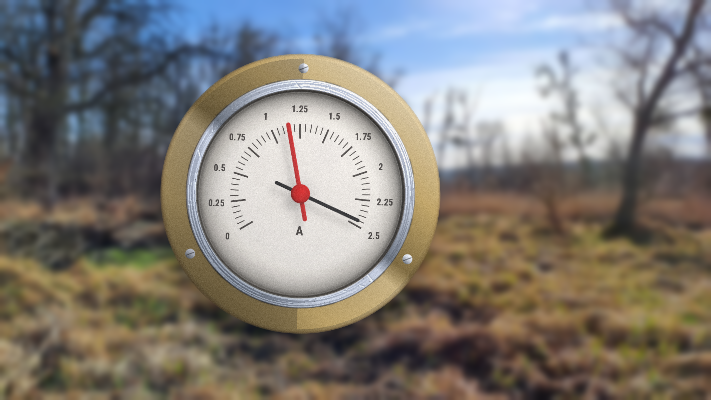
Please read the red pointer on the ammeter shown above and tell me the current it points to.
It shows 1.15 A
